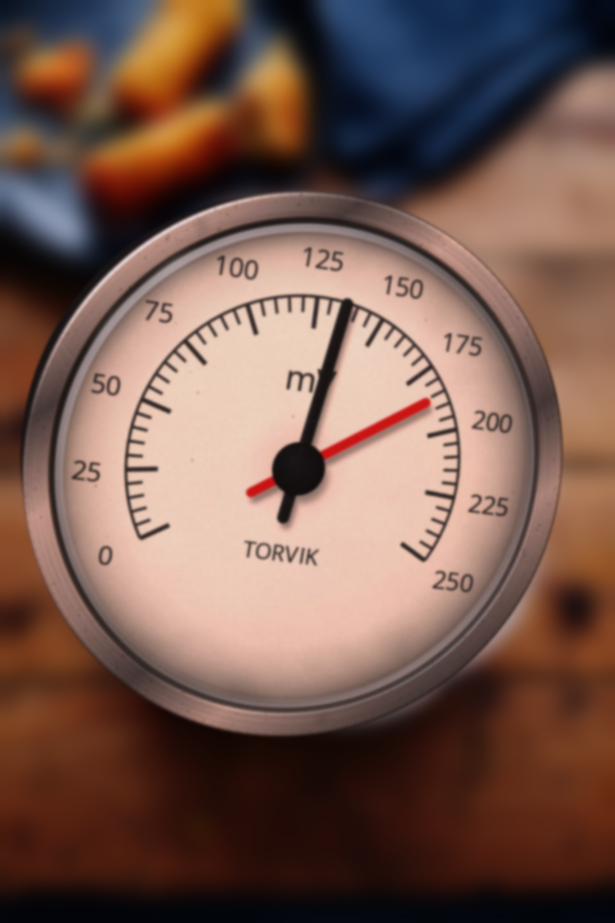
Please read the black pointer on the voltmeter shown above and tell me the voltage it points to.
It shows 135 mV
